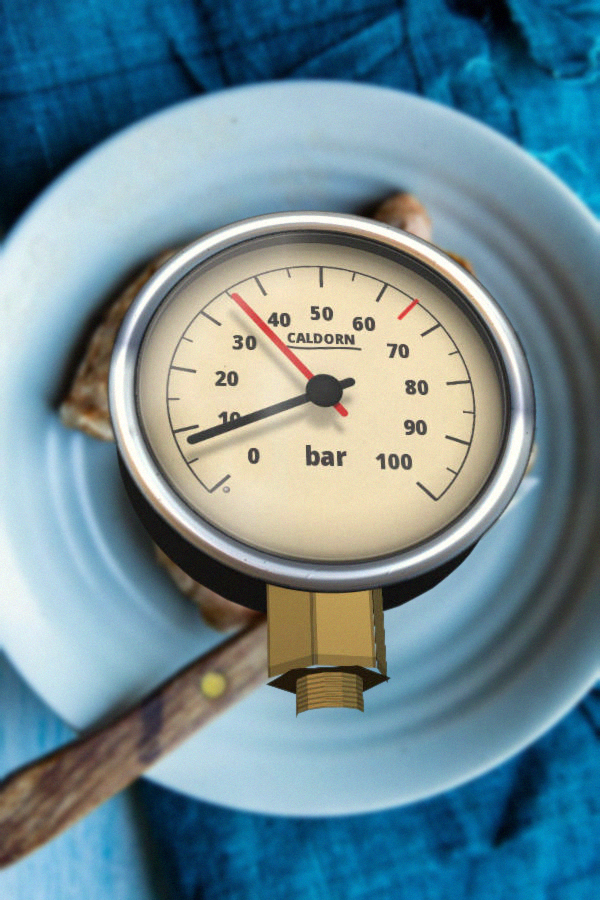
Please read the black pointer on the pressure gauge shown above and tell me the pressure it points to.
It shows 7.5 bar
